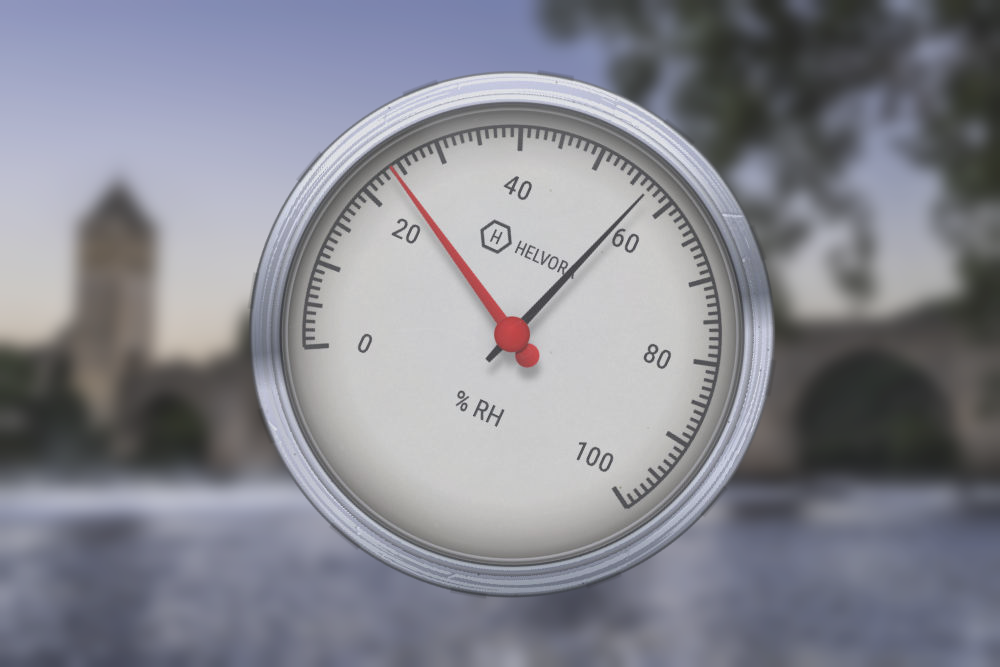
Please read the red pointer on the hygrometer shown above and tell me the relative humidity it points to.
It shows 24 %
